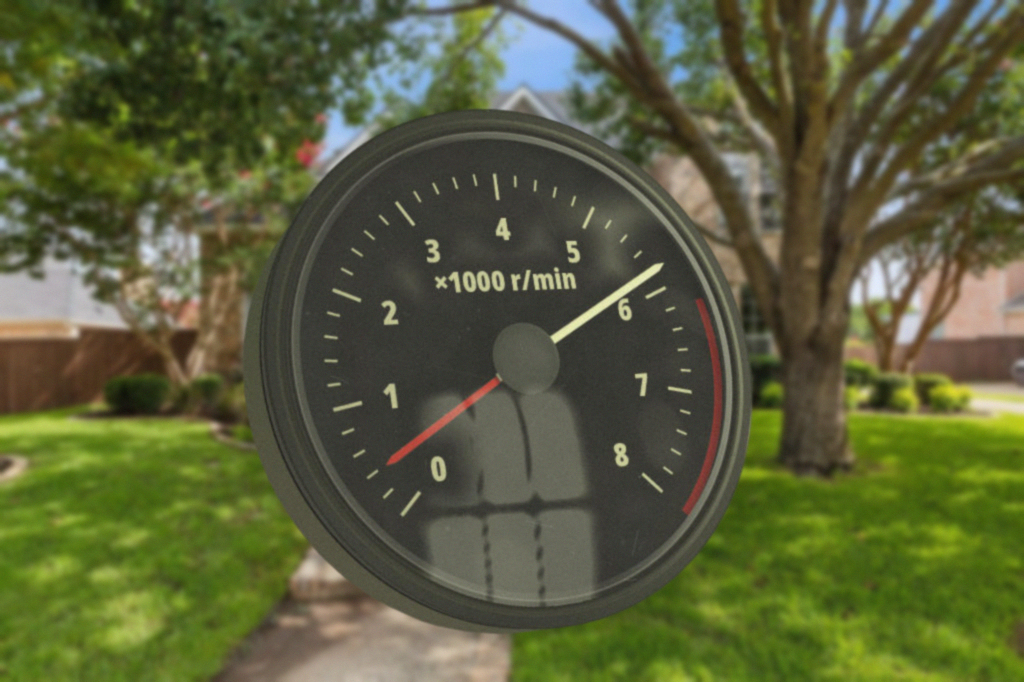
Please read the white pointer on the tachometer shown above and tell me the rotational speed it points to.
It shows 5800 rpm
